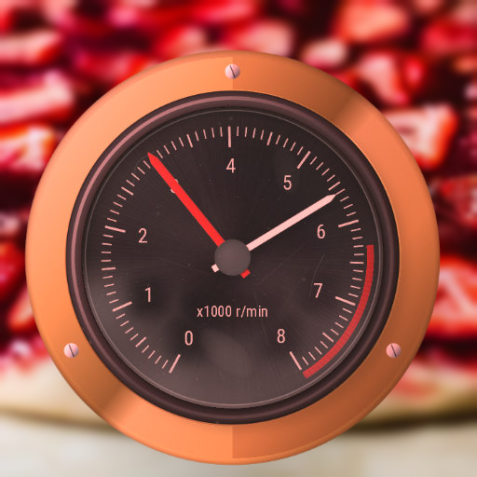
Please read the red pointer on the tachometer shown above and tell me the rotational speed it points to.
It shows 3000 rpm
